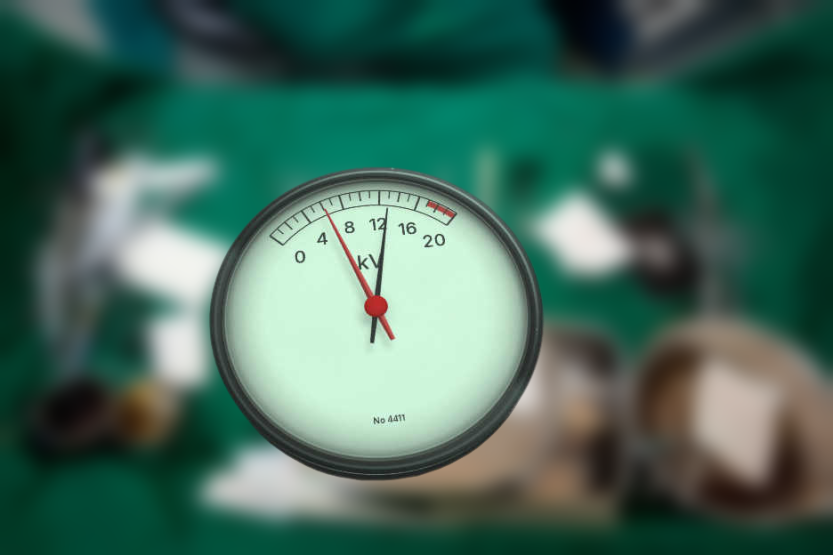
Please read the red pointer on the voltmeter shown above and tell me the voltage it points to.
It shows 6 kV
